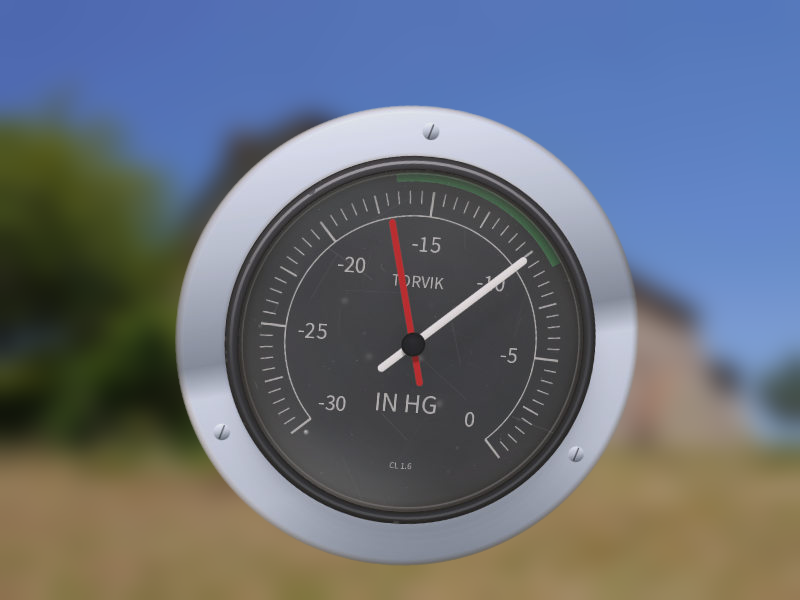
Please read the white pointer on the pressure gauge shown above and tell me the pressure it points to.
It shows -10 inHg
